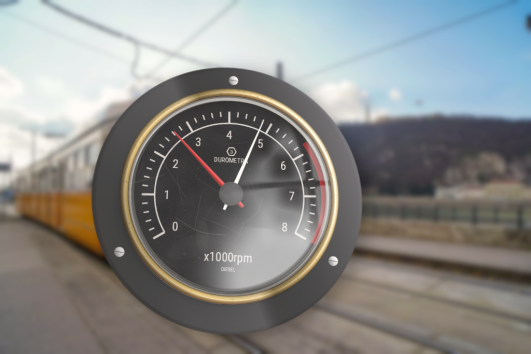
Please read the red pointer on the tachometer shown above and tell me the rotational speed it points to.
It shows 2600 rpm
